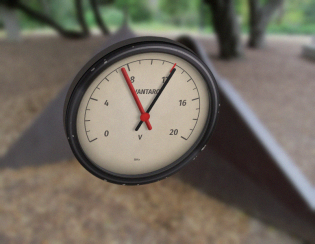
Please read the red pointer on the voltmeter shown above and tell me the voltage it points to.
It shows 7.5 V
